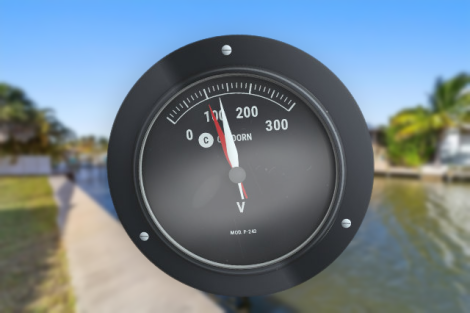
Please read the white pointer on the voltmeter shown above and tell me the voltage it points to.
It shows 130 V
